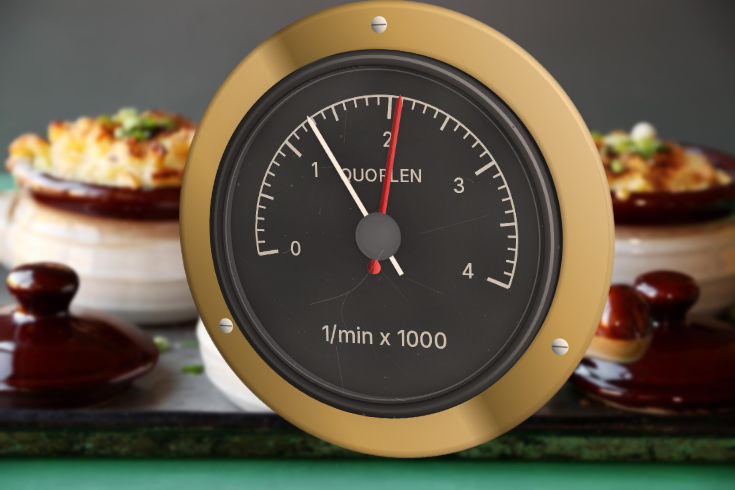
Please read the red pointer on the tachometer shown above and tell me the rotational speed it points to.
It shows 2100 rpm
